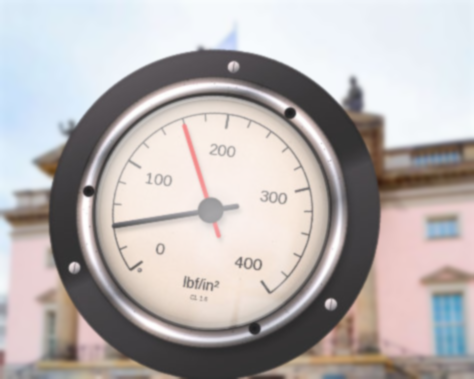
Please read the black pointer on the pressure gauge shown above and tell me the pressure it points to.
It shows 40 psi
